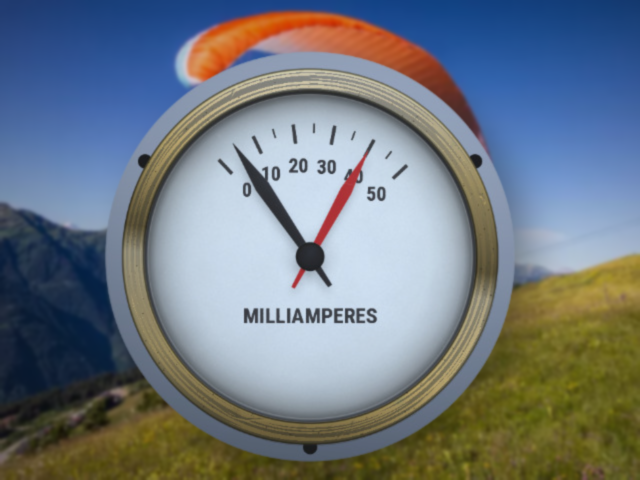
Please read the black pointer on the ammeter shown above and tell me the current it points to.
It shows 5 mA
